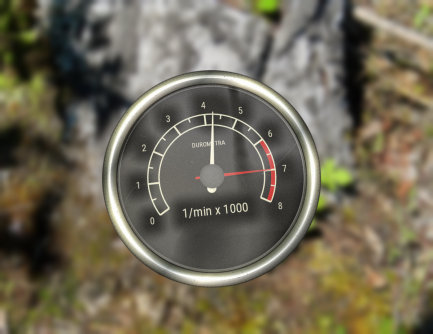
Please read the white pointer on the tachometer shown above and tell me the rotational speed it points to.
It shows 4250 rpm
